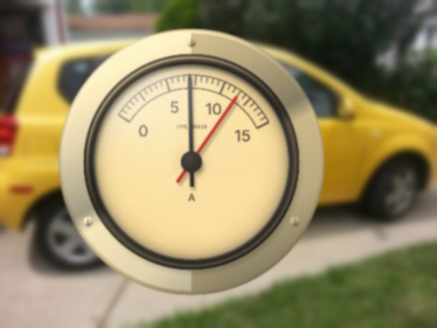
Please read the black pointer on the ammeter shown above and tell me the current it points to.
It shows 7 A
